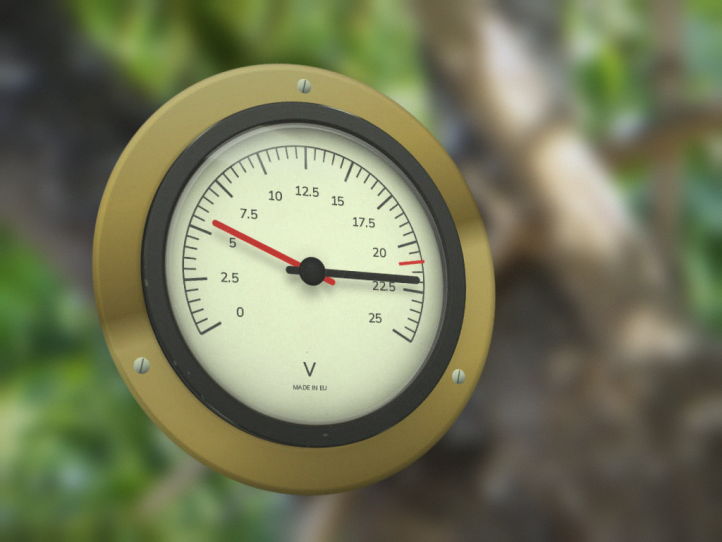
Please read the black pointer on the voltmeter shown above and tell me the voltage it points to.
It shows 22 V
